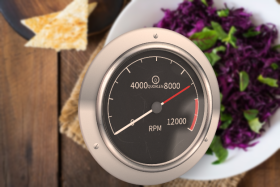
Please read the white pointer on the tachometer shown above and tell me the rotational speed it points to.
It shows 0 rpm
